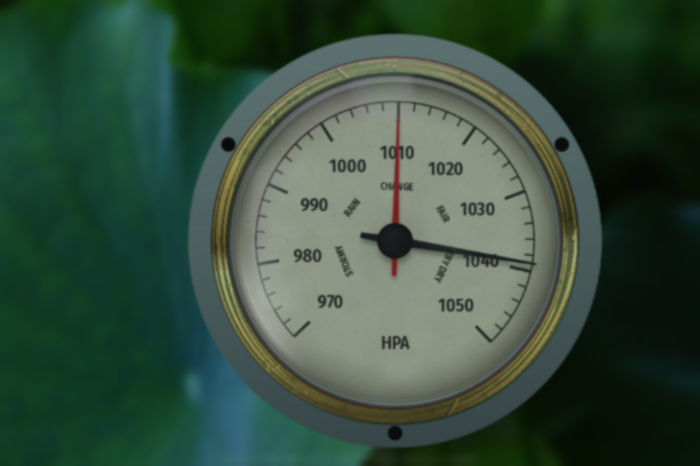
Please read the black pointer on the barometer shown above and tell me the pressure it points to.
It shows 1039 hPa
